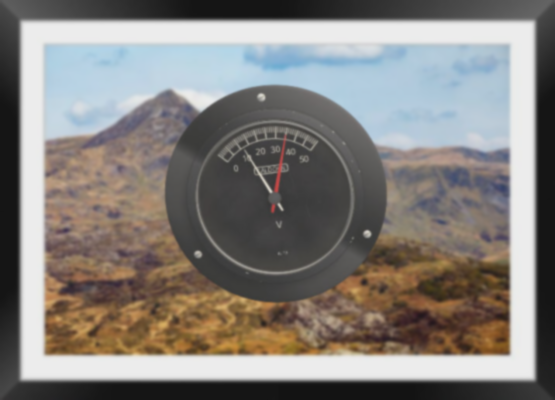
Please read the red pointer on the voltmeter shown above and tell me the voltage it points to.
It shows 35 V
